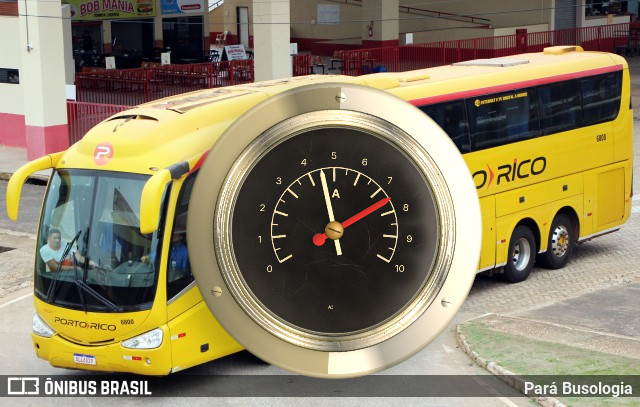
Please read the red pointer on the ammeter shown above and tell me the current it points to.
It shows 7.5 A
